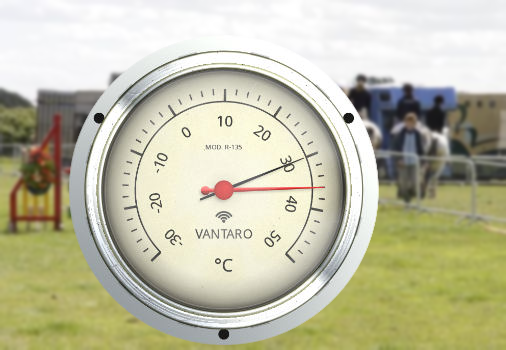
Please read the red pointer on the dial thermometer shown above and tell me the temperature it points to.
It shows 36 °C
